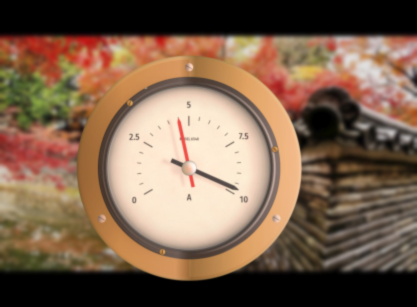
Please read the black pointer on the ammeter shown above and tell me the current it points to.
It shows 9.75 A
